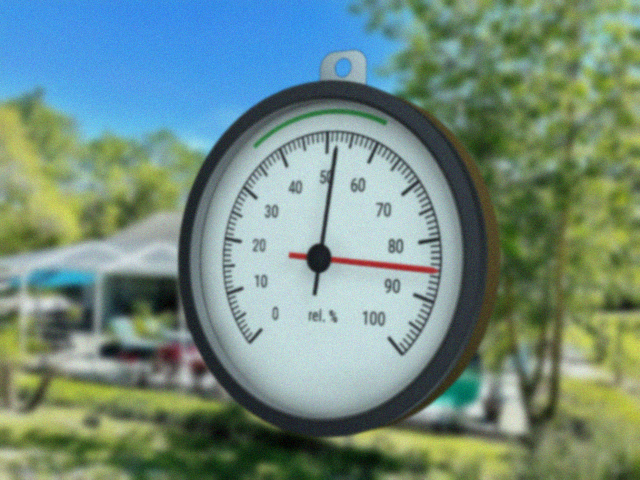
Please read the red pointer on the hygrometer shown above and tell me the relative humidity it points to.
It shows 85 %
